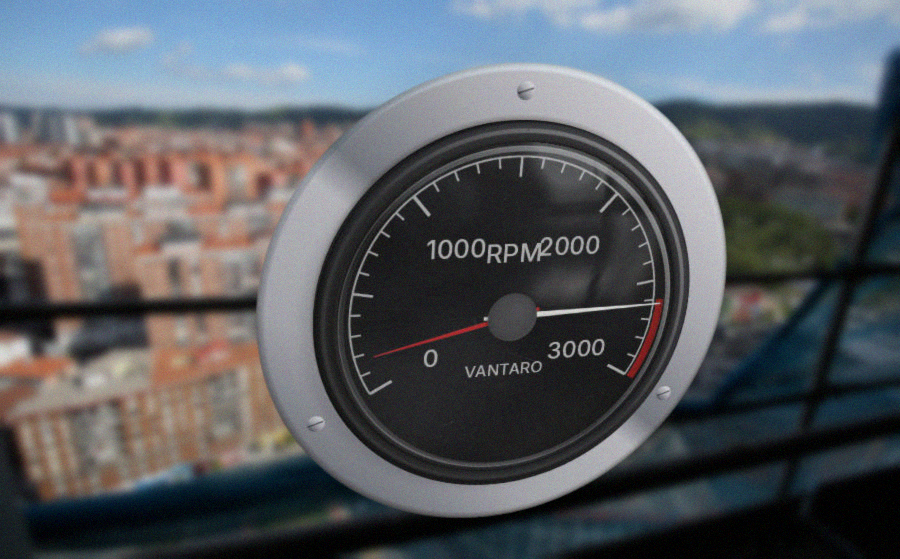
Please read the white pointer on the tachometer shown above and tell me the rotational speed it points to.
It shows 2600 rpm
